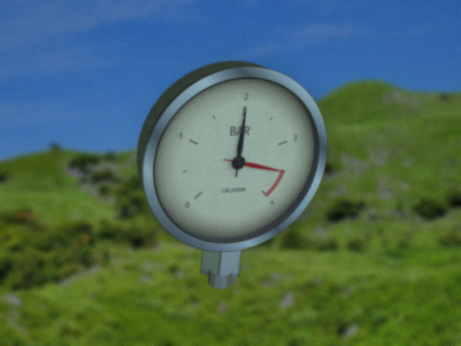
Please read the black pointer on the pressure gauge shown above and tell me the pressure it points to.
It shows 2 bar
